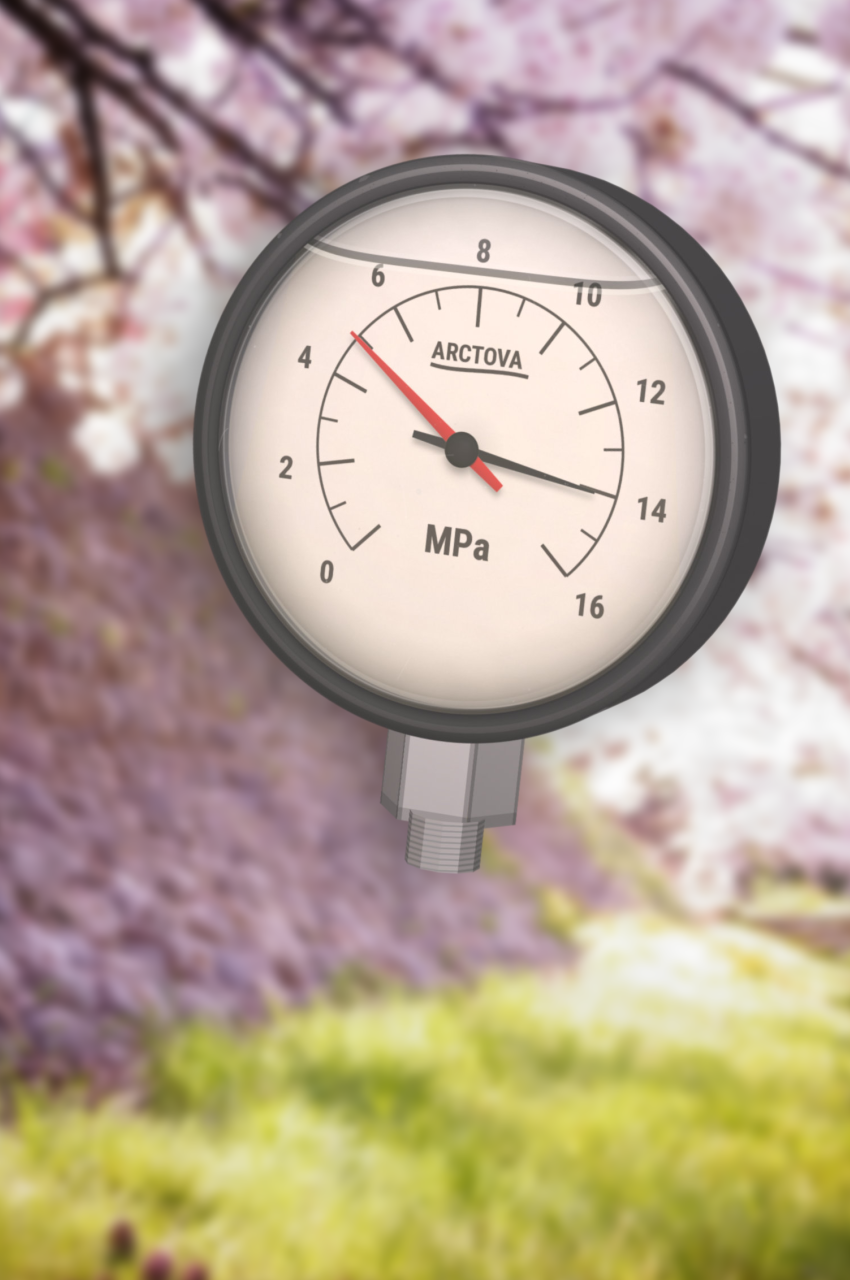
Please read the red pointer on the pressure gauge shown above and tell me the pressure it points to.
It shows 5 MPa
